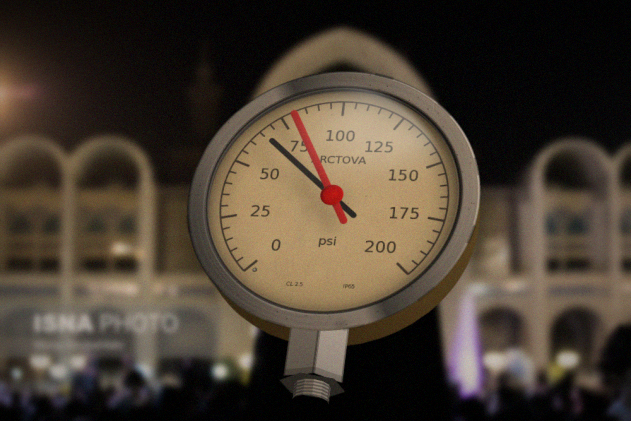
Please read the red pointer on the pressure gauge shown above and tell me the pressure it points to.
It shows 80 psi
